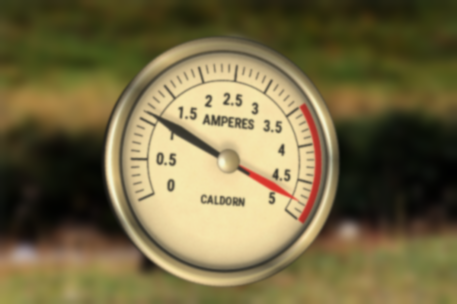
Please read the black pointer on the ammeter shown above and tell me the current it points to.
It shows 1.1 A
